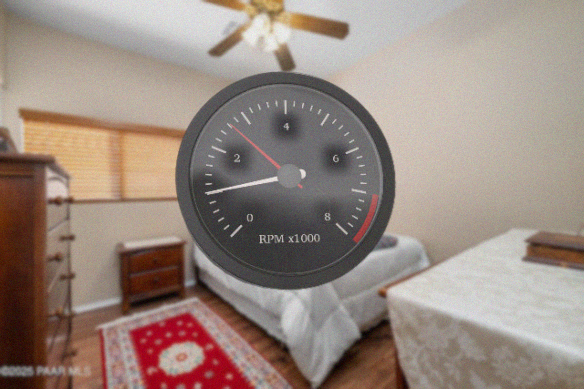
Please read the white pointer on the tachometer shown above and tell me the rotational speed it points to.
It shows 1000 rpm
